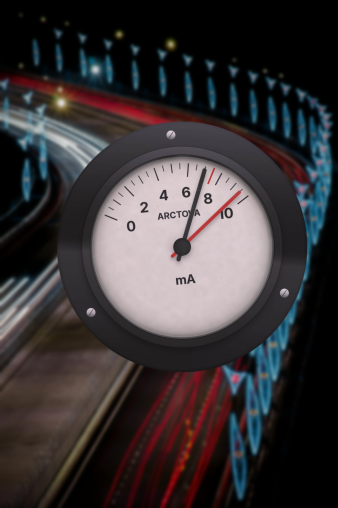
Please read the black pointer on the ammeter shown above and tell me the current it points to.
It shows 7 mA
